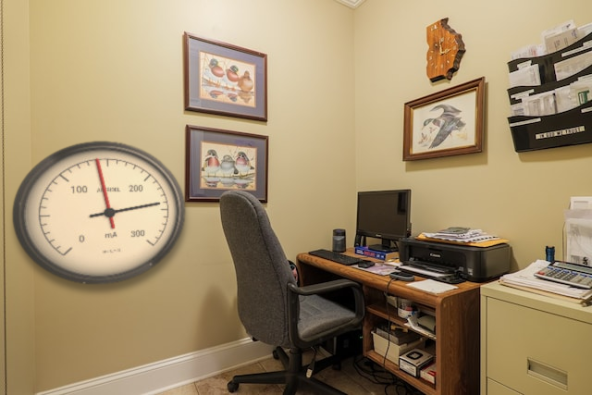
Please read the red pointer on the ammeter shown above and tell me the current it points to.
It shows 140 mA
